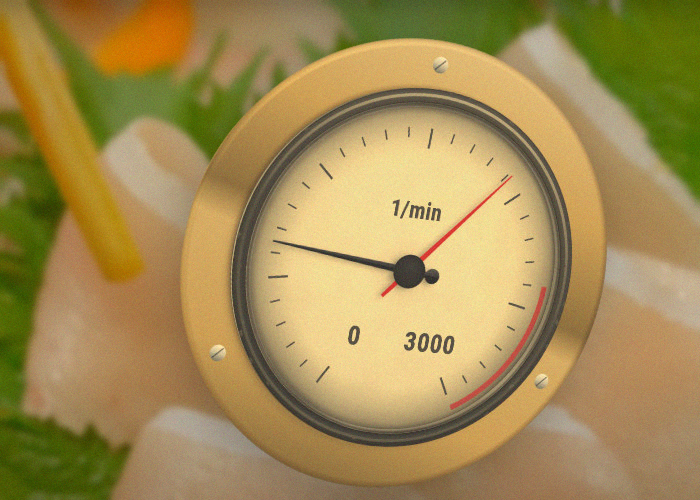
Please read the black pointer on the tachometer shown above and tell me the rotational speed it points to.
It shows 650 rpm
